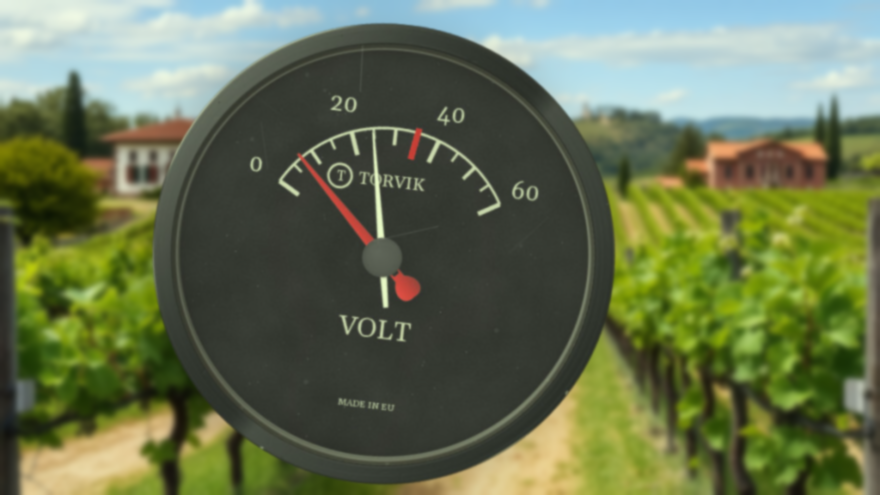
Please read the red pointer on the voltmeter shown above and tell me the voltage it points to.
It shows 7.5 V
